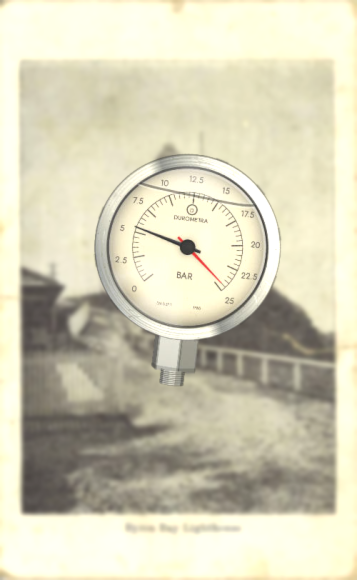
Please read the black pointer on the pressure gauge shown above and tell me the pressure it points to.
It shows 5.5 bar
